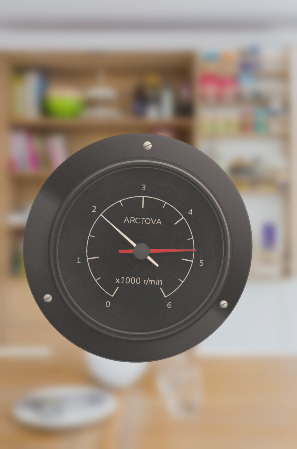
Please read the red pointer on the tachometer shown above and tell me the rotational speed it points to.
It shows 4750 rpm
